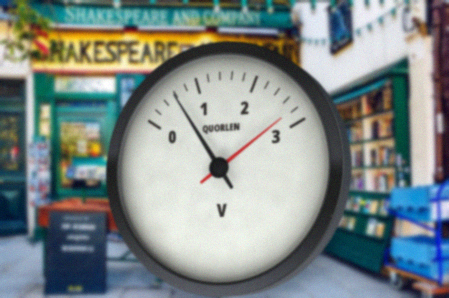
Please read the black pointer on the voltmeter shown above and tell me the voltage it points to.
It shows 0.6 V
